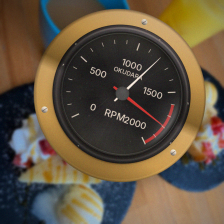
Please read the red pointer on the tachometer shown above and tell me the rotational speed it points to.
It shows 1800 rpm
